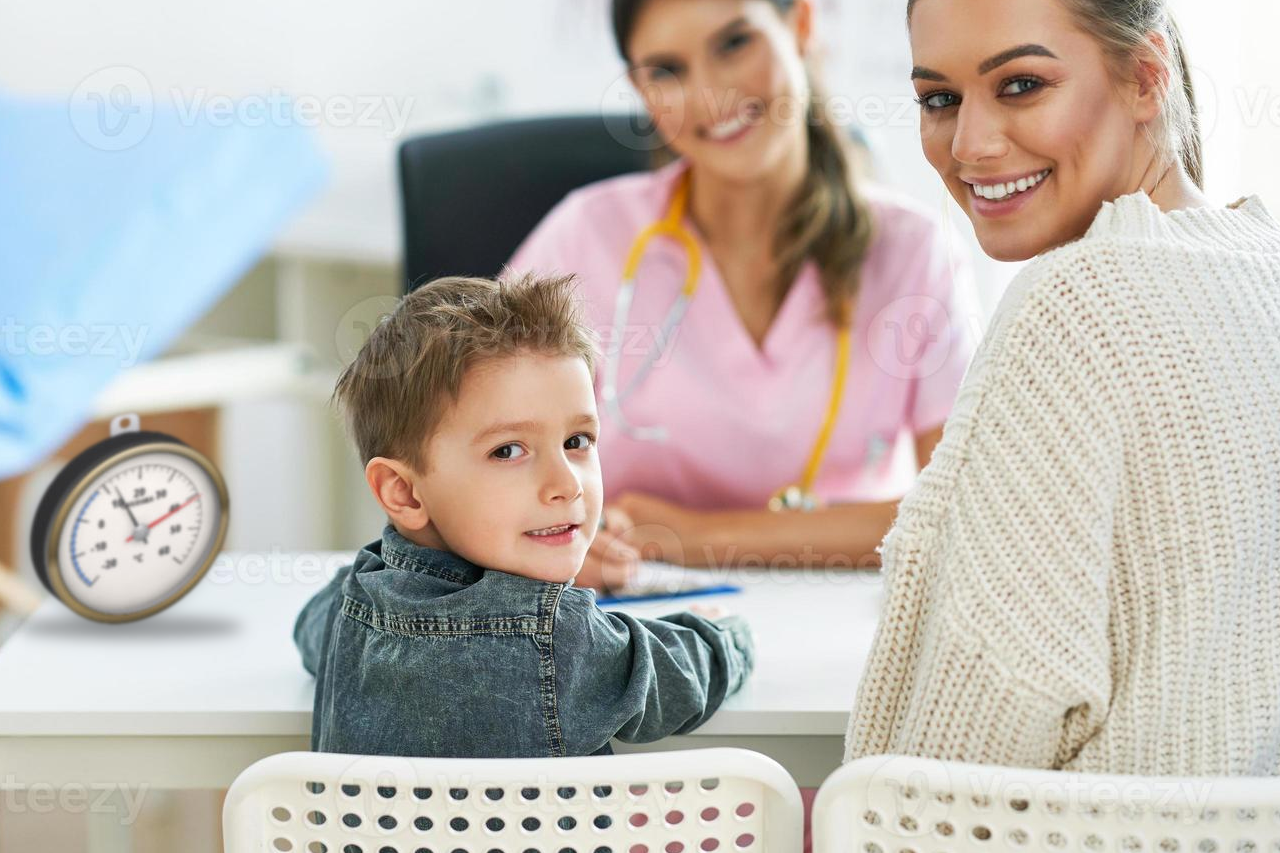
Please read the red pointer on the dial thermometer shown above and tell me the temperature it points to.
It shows 40 °C
